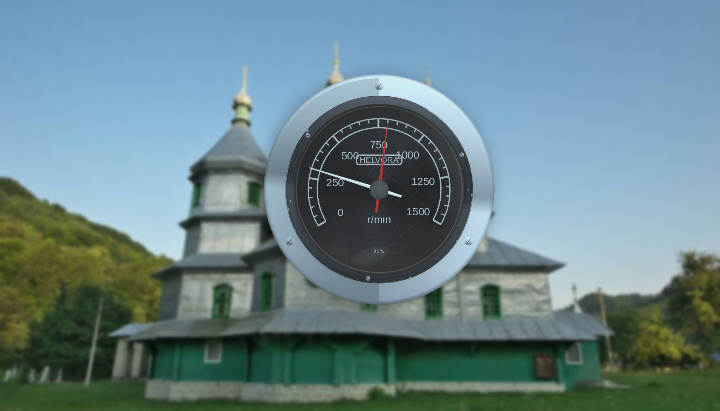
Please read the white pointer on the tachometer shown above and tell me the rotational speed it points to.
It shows 300 rpm
